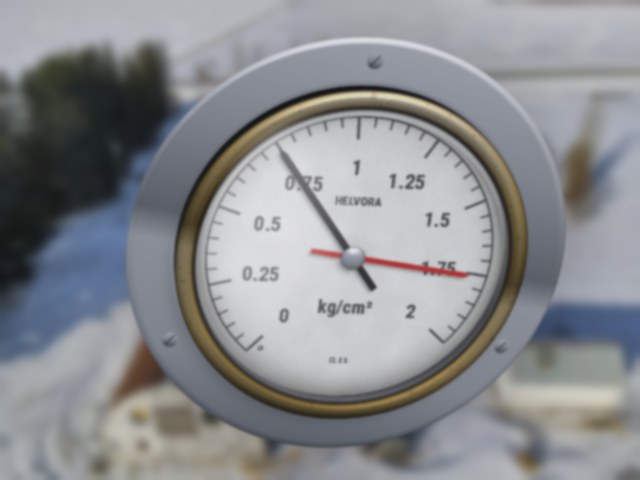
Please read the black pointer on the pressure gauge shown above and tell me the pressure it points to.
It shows 0.75 kg/cm²
